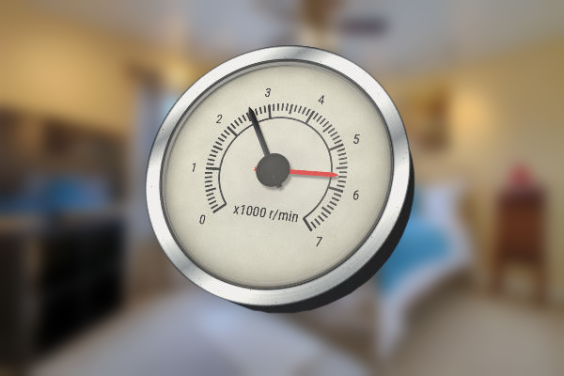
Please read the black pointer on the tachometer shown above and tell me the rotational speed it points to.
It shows 2600 rpm
